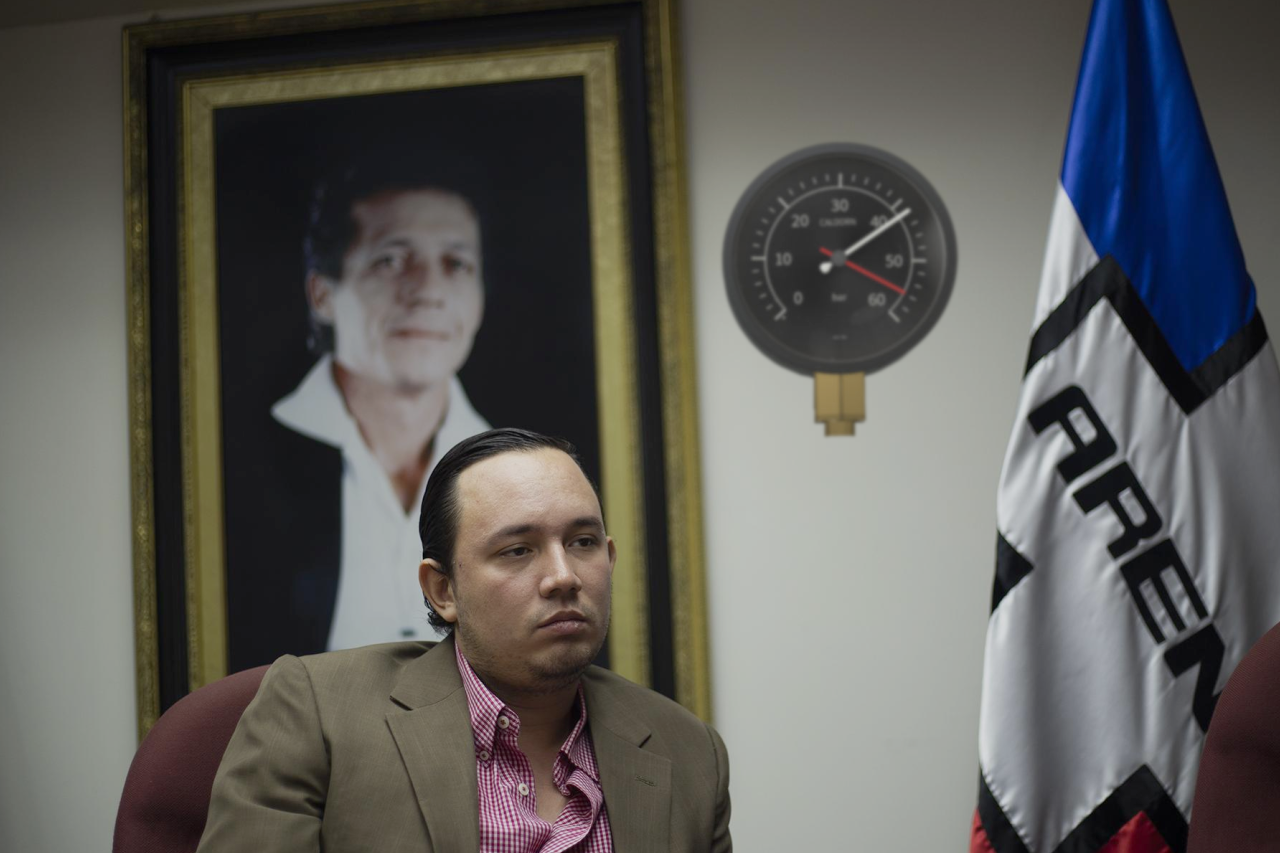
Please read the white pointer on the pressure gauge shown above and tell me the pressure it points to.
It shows 42 bar
